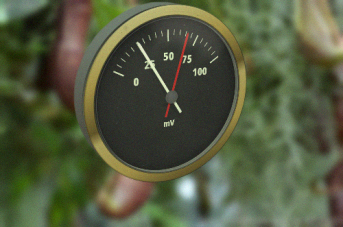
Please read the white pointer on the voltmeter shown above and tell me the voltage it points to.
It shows 25 mV
